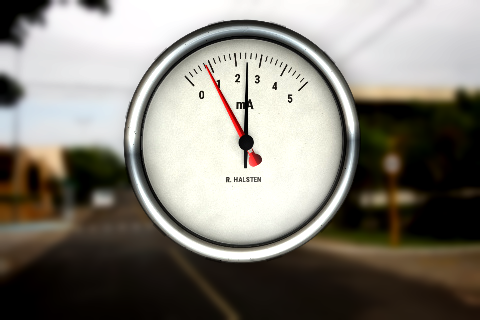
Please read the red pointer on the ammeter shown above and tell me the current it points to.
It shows 0.8 mA
